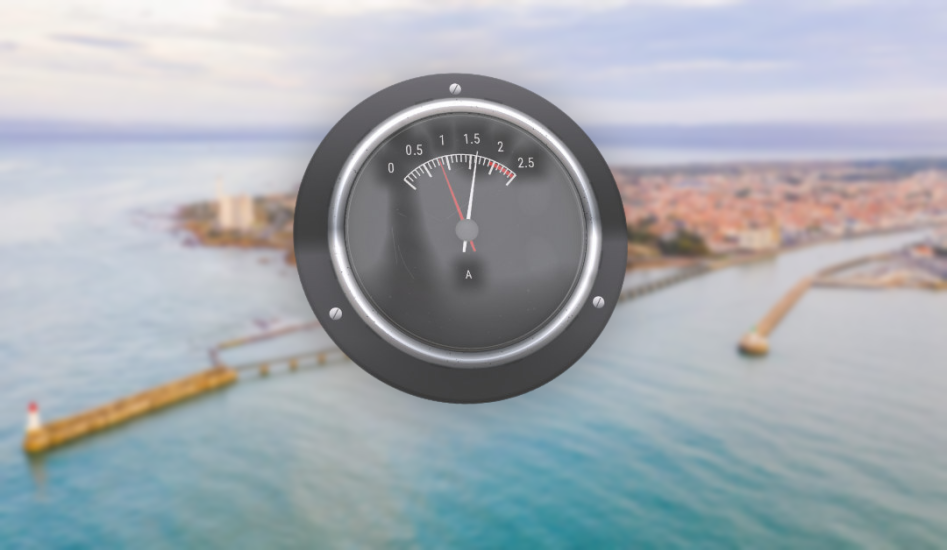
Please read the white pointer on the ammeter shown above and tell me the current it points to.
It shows 1.6 A
